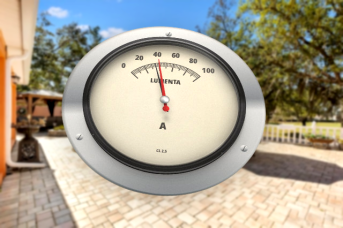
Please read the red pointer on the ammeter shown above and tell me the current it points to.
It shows 40 A
